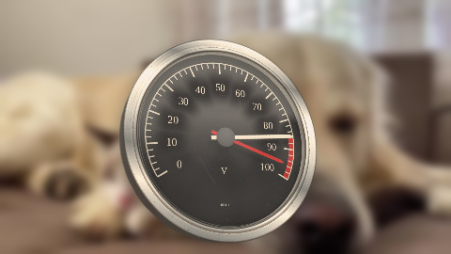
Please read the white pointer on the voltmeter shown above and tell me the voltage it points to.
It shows 86 V
